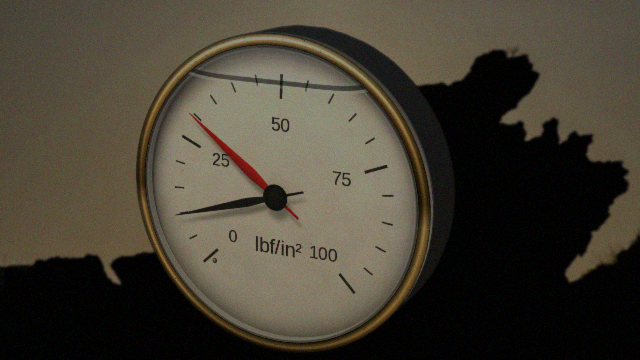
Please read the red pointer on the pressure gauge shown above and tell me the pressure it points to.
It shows 30 psi
